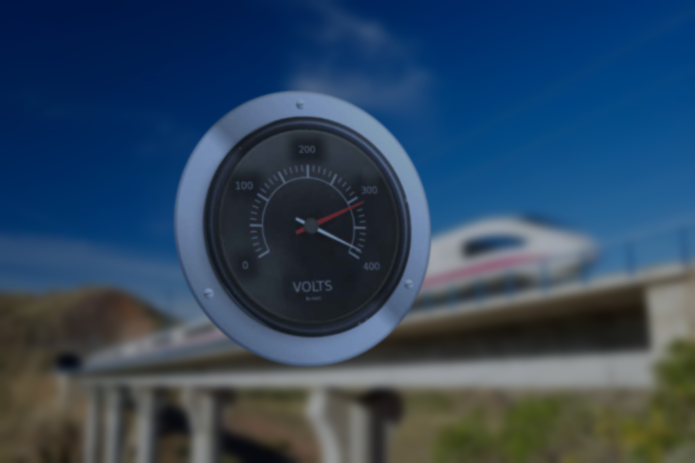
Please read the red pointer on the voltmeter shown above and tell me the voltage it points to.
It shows 310 V
